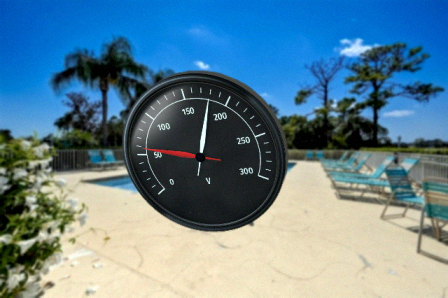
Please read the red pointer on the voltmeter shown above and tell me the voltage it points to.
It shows 60 V
